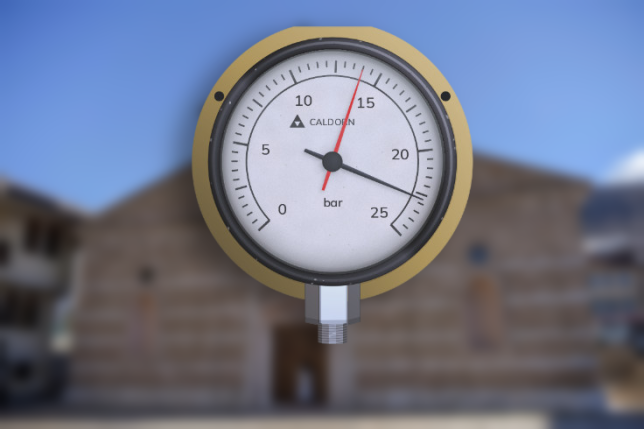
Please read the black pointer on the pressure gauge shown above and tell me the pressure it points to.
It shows 22.75 bar
